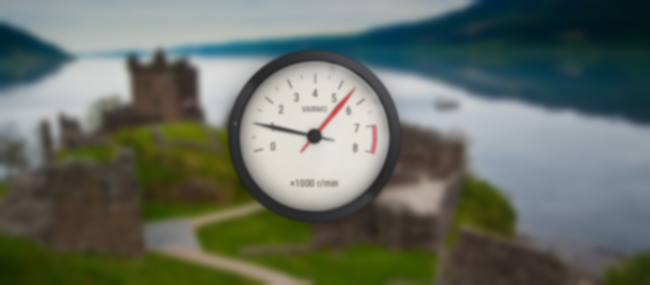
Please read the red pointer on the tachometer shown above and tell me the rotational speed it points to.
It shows 5500 rpm
